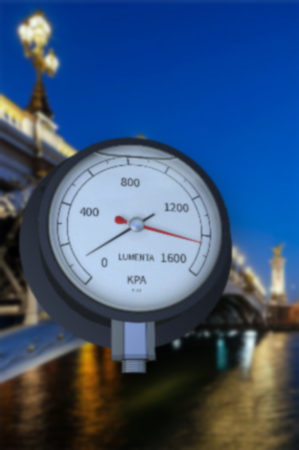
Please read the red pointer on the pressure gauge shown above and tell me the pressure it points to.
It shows 1450 kPa
